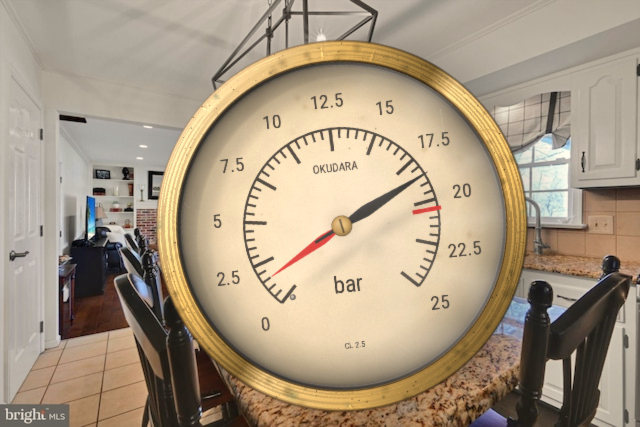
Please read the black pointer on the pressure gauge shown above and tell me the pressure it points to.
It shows 18.5 bar
